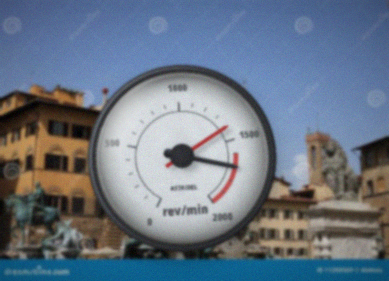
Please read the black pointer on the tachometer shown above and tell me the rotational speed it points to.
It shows 1700 rpm
